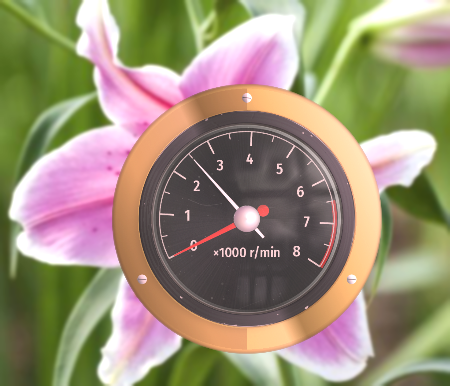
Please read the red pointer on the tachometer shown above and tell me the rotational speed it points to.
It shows 0 rpm
